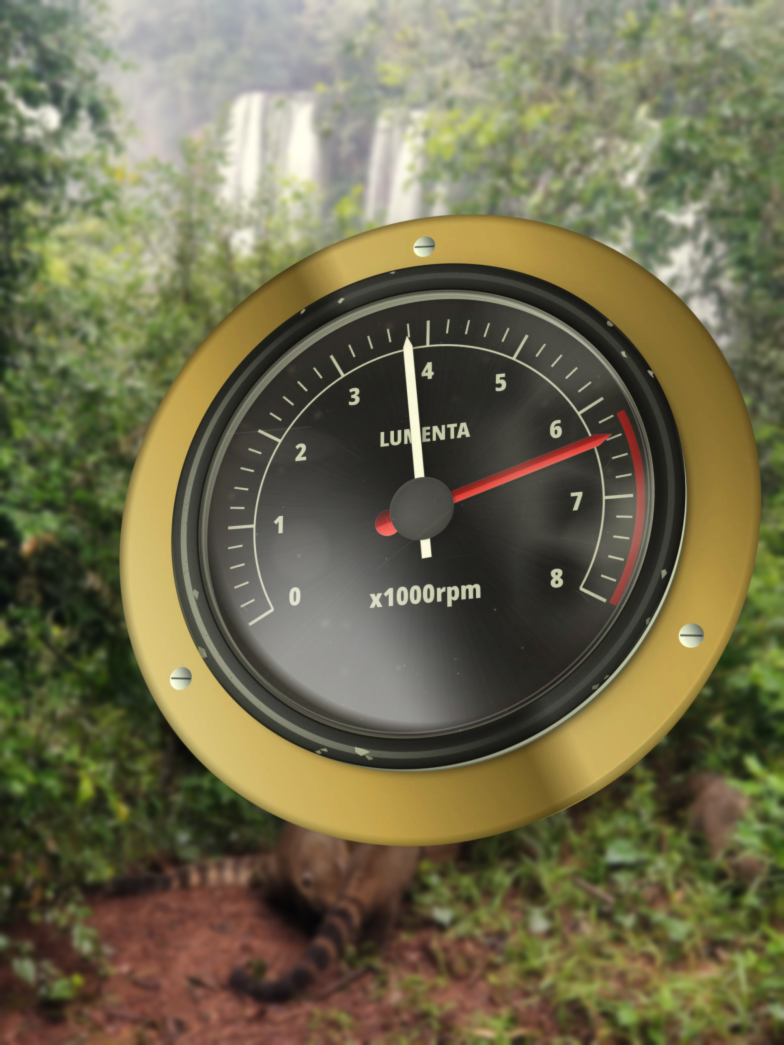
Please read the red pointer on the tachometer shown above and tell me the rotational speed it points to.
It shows 6400 rpm
